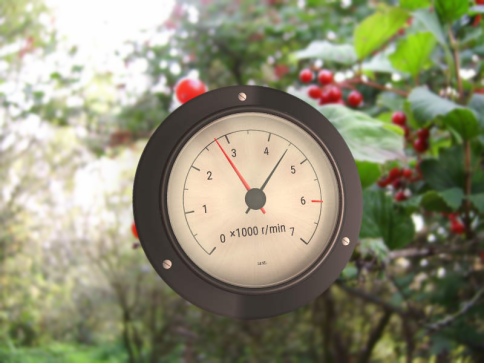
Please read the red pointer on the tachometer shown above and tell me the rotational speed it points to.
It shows 2750 rpm
